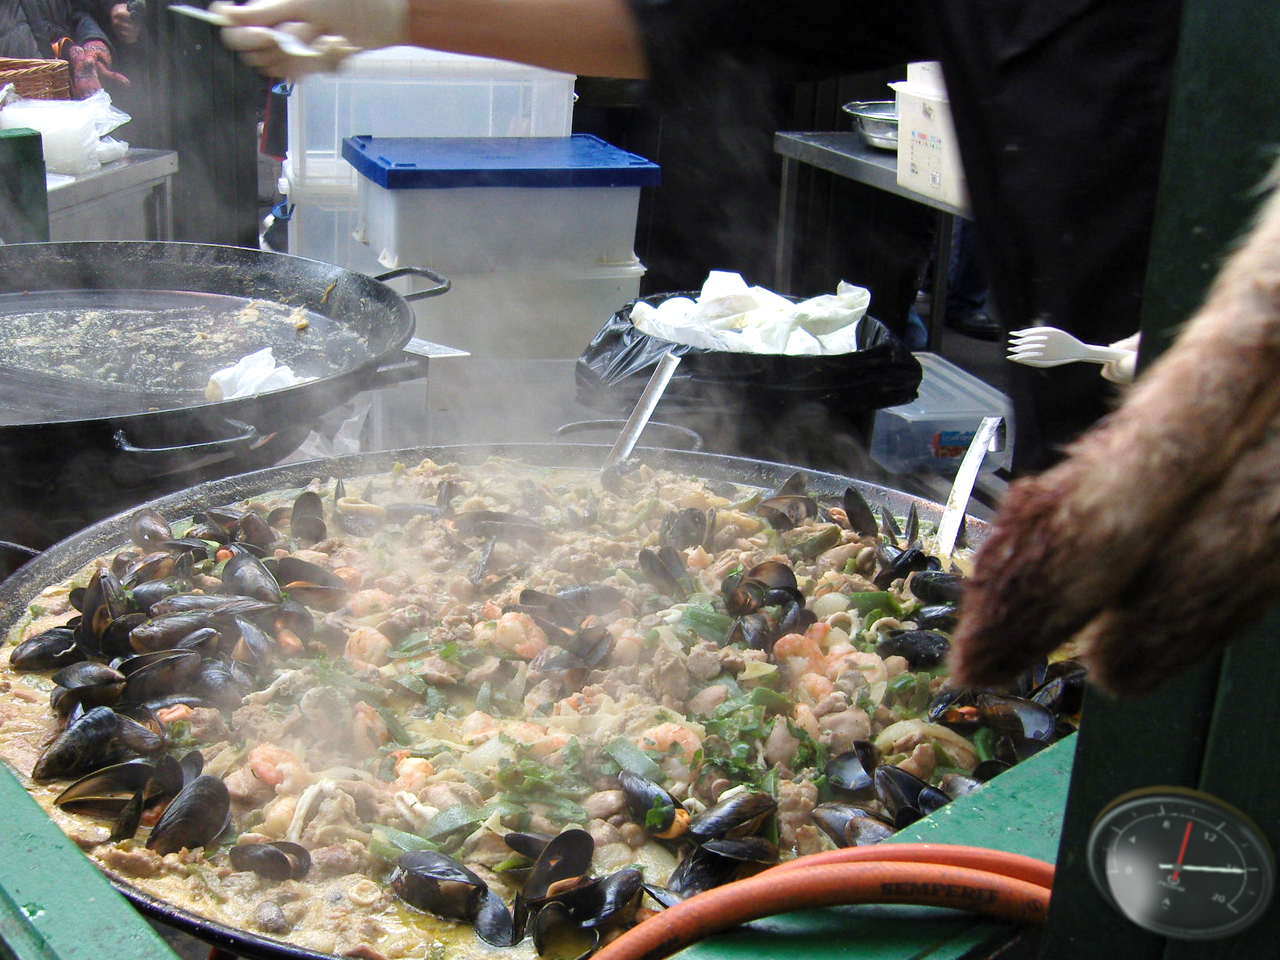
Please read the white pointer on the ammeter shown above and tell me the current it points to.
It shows 16 A
